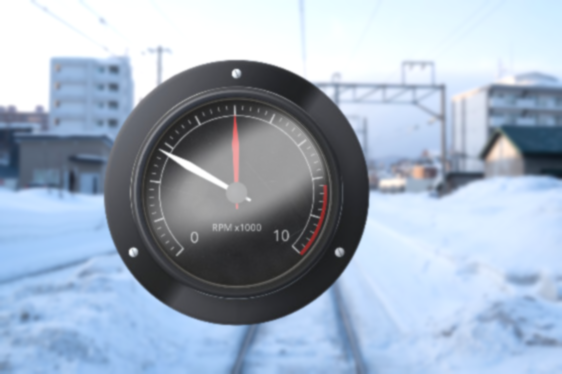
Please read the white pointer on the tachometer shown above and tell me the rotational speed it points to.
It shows 2800 rpm
